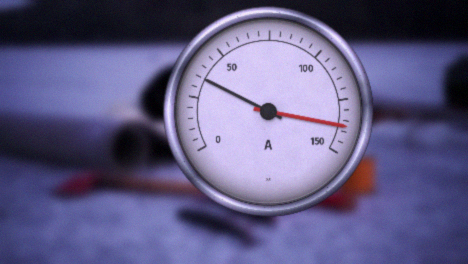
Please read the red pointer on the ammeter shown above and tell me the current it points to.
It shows 137.5 A
